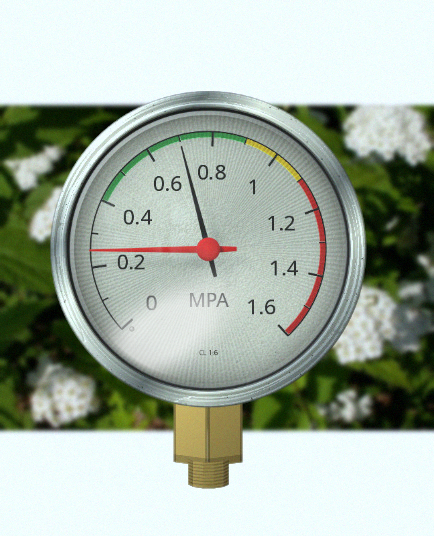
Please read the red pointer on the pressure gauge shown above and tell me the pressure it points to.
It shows 0.25 MPa
